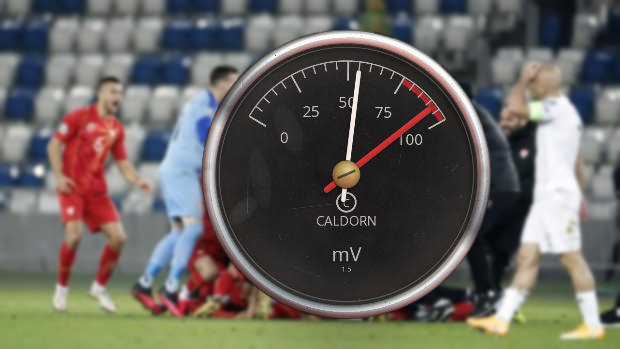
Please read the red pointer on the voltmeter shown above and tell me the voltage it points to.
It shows 92.5 mV
